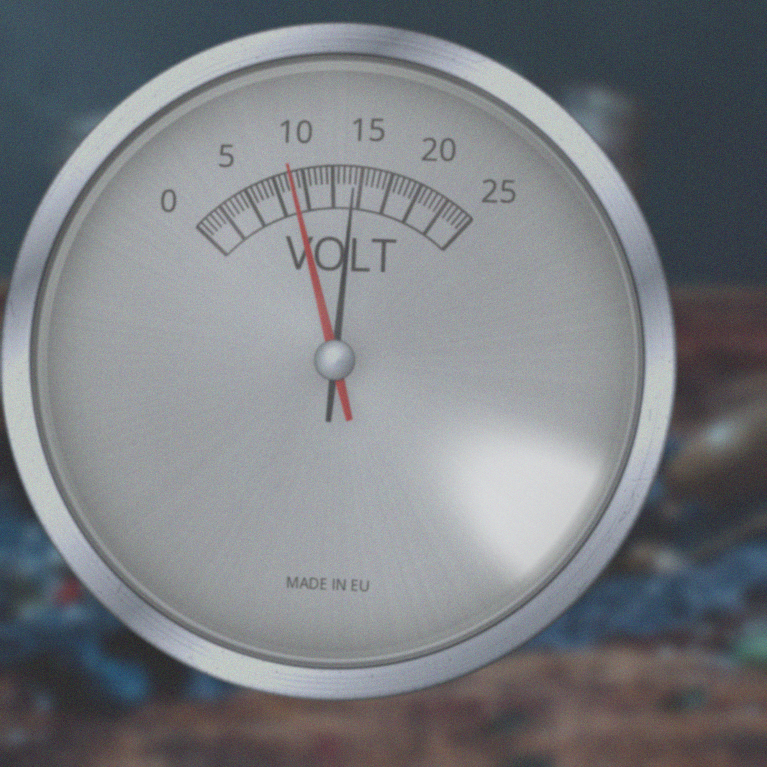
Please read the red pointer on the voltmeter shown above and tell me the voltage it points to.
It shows 9 V
